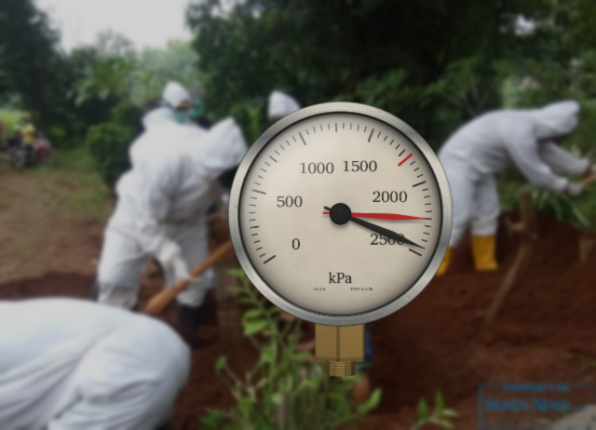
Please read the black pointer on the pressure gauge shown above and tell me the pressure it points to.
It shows 2450 kPa
